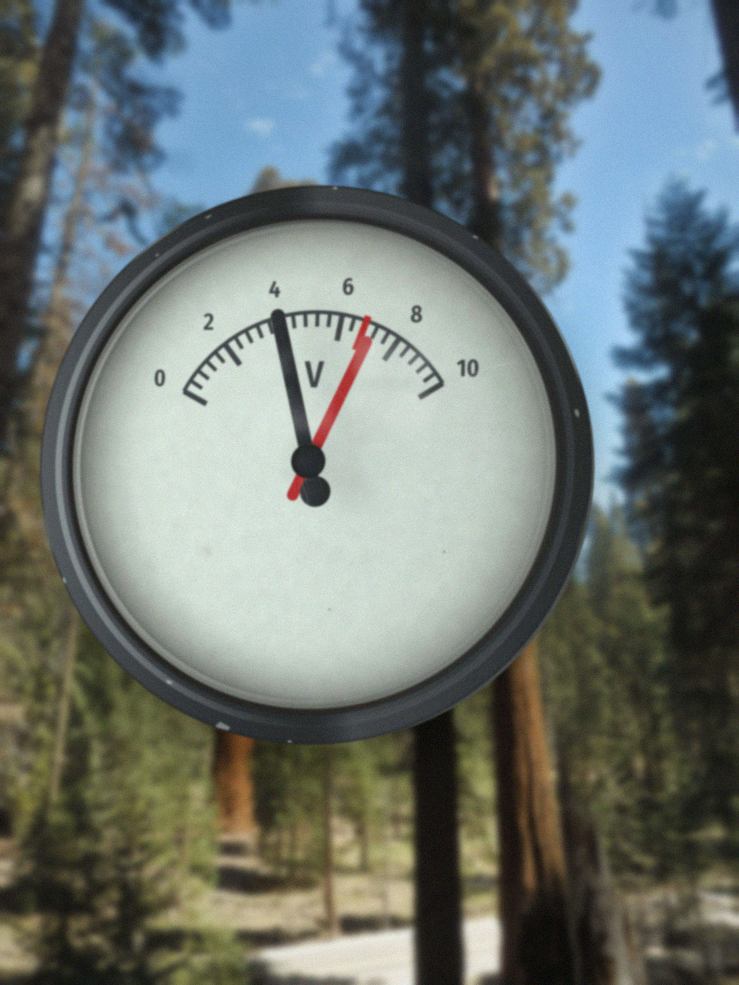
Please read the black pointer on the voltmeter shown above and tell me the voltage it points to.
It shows 4 V
